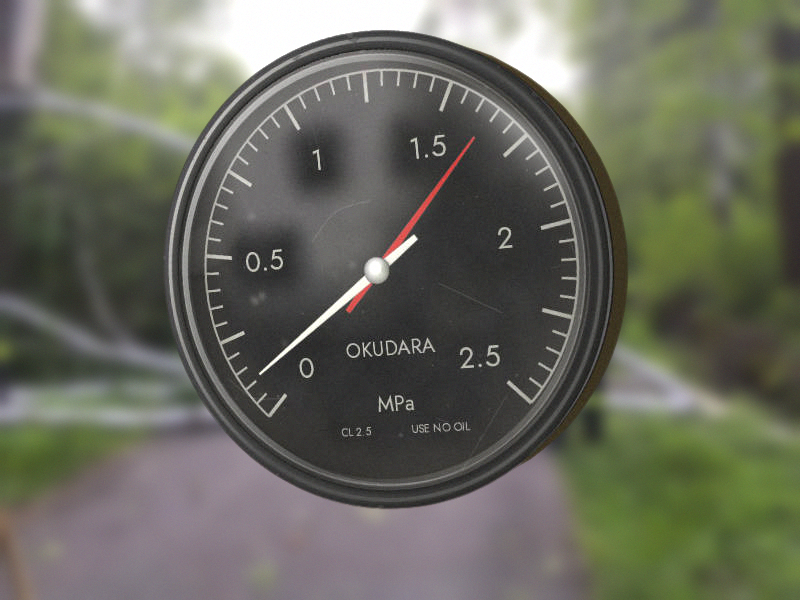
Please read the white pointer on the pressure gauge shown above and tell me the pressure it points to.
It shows 0.1 MPa
